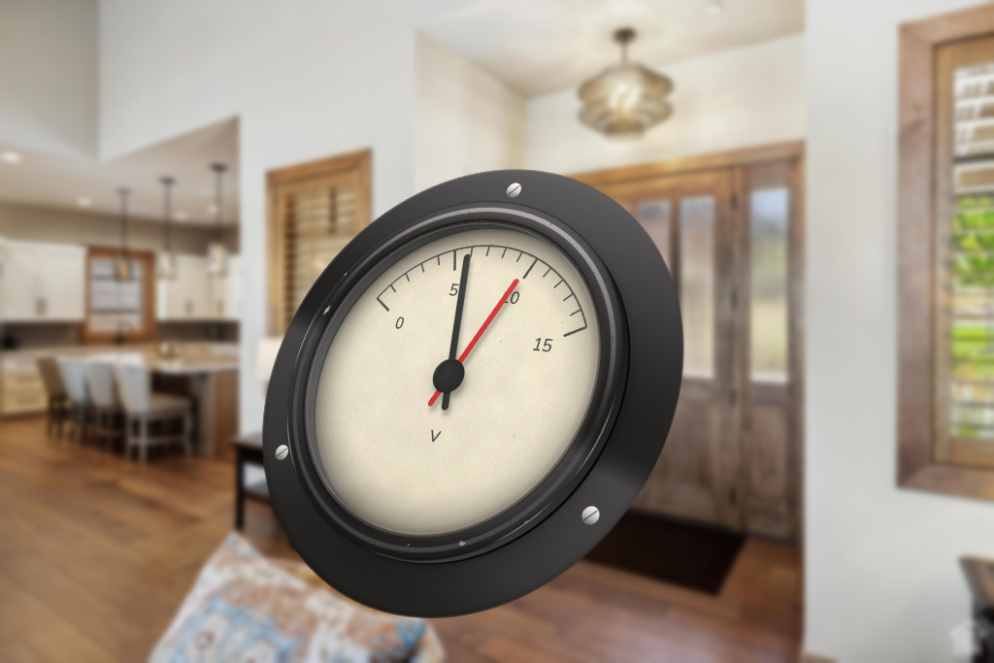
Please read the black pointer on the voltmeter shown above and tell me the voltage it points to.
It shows 6 V
